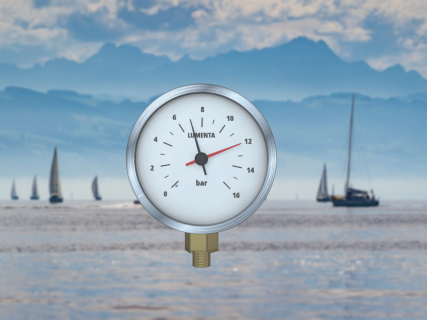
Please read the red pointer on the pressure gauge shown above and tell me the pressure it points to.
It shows 12 bar
